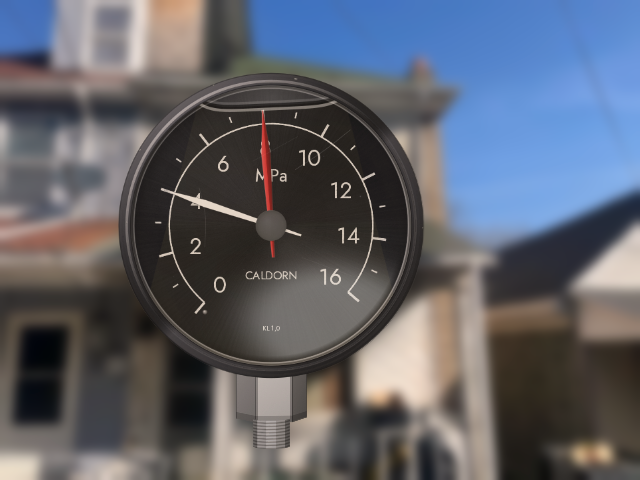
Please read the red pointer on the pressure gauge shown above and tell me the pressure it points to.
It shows 8 MPa
